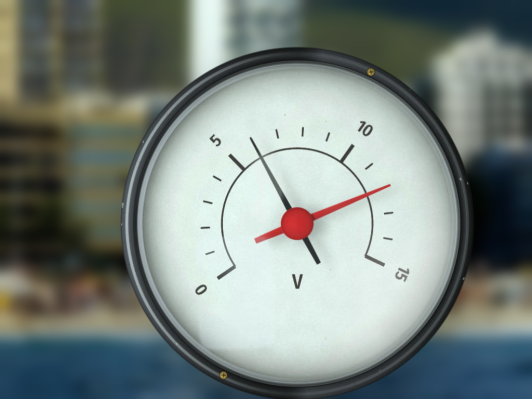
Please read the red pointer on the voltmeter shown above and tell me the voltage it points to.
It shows 12 V
